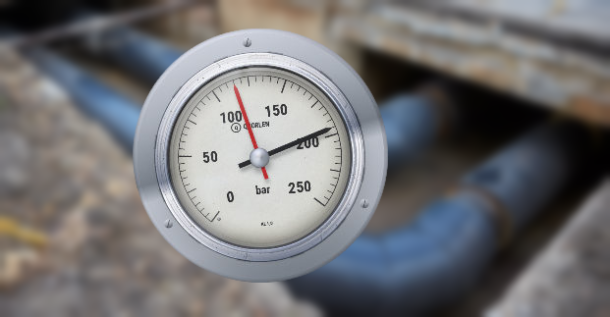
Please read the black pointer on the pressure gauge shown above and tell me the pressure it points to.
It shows 195 bar
